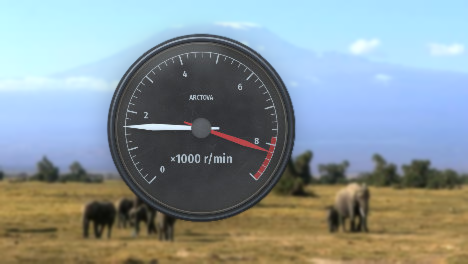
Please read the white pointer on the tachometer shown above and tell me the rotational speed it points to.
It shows 1600 rpm
